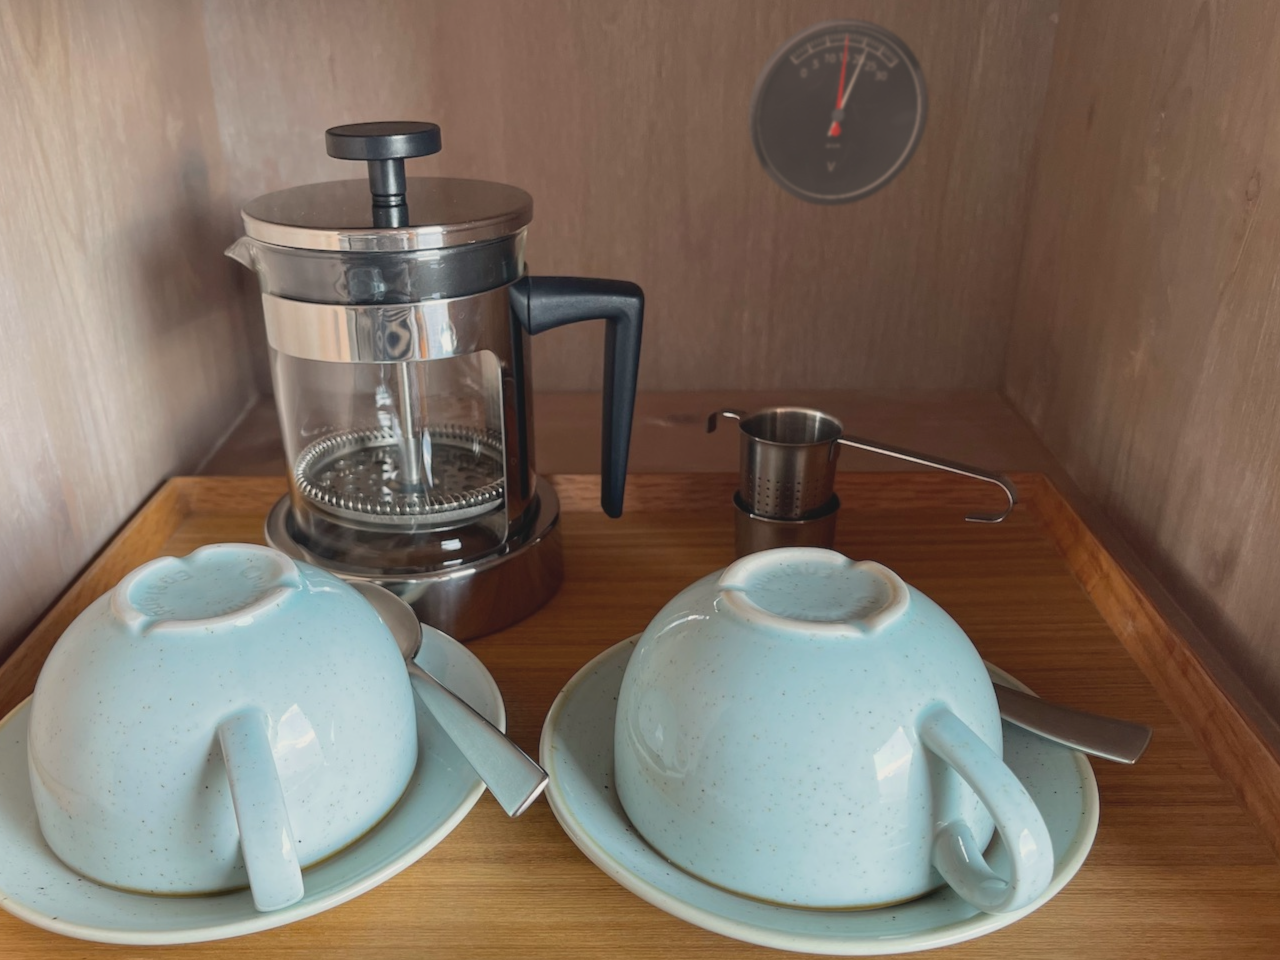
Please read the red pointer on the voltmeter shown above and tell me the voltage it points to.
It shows 15 V
